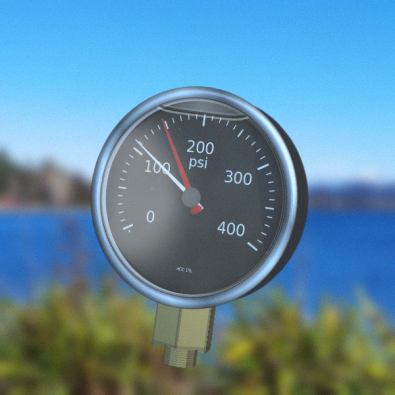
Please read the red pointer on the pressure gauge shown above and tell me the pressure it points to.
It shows 150 psi
